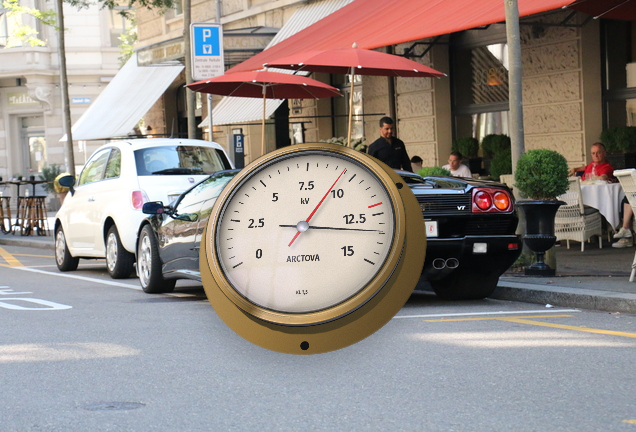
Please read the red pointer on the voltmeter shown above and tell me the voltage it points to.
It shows 9.5 kV
